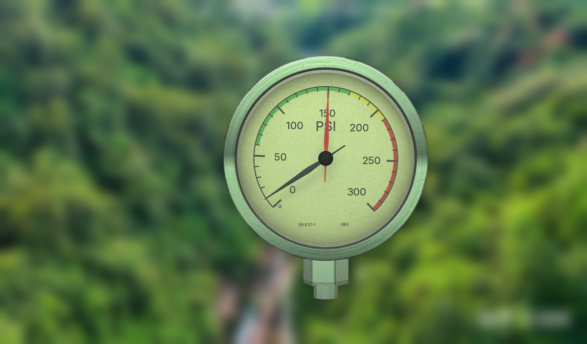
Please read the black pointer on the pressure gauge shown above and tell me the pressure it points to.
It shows 10 psi
